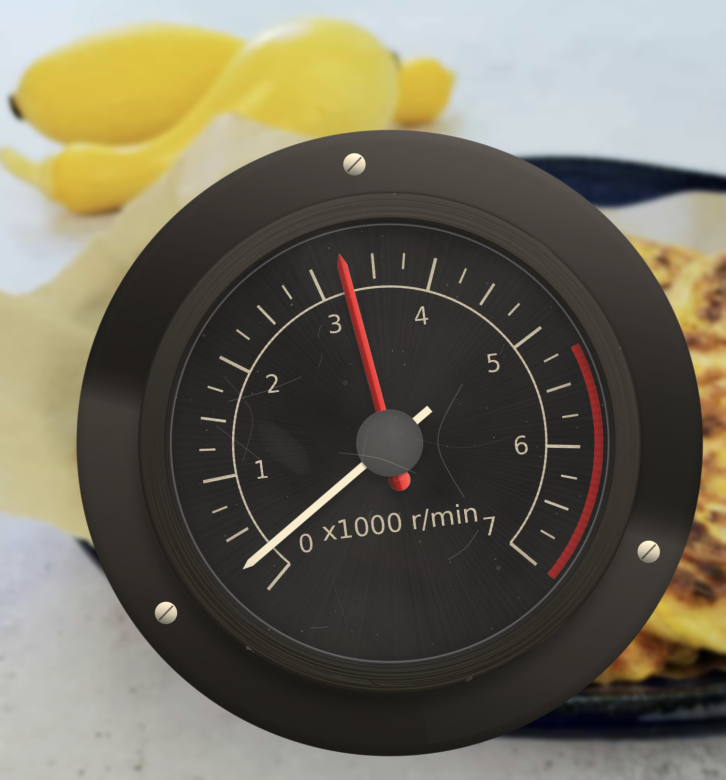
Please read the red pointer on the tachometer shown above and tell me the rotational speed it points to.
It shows 3250 rpm
